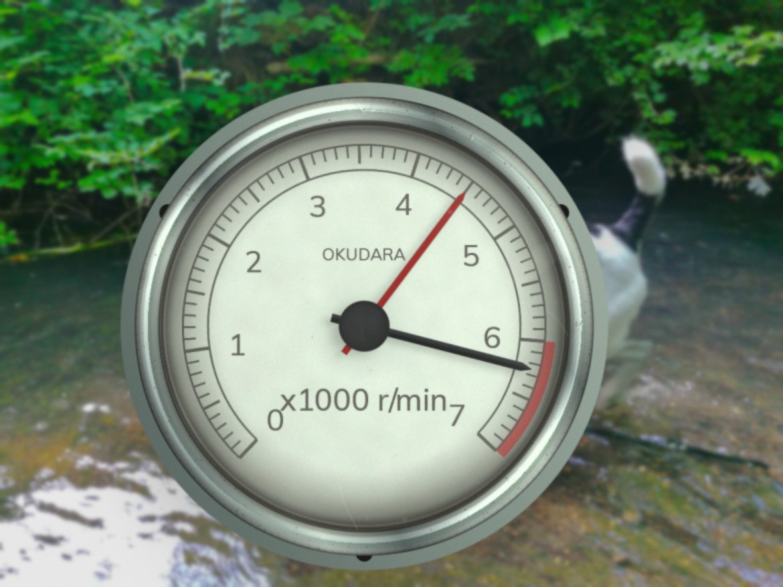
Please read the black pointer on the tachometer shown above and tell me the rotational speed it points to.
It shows 6250 rpm
